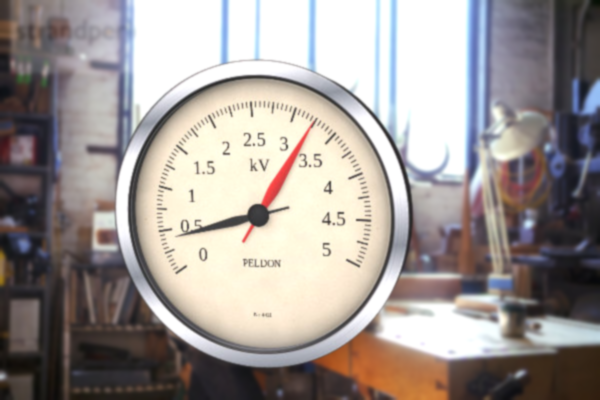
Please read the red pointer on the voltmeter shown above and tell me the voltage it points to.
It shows 3.25 kV
